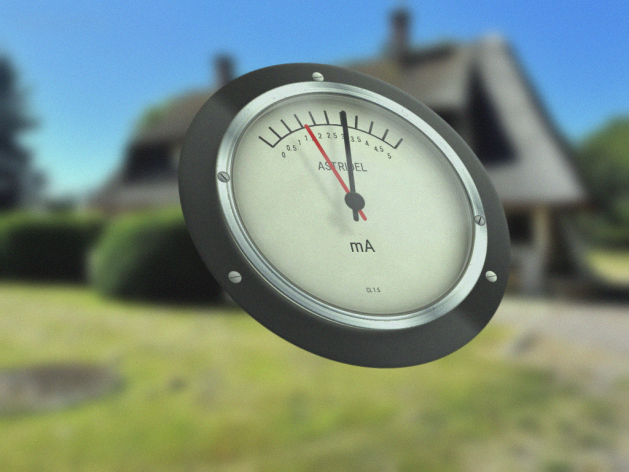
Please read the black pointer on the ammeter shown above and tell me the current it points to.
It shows 3 mA
